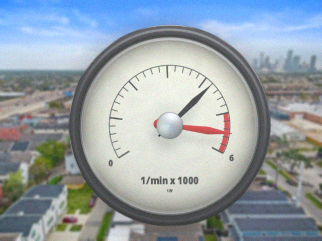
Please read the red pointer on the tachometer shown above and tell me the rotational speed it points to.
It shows 5500 rpm
